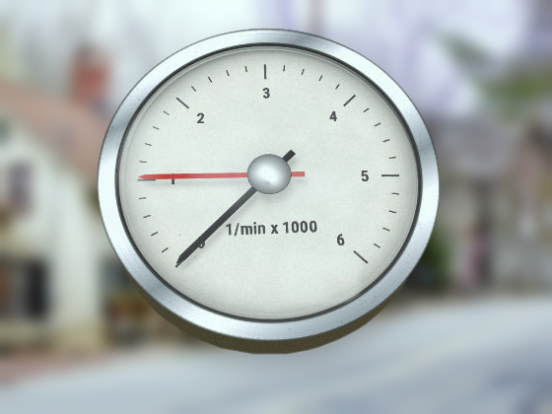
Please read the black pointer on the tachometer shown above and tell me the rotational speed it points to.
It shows 0 rpm
